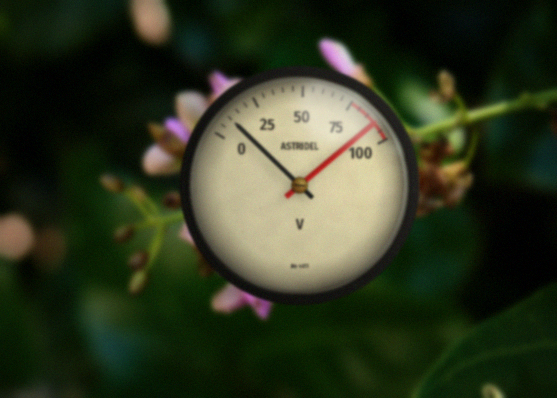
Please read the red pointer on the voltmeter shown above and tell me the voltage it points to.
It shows 90 V
